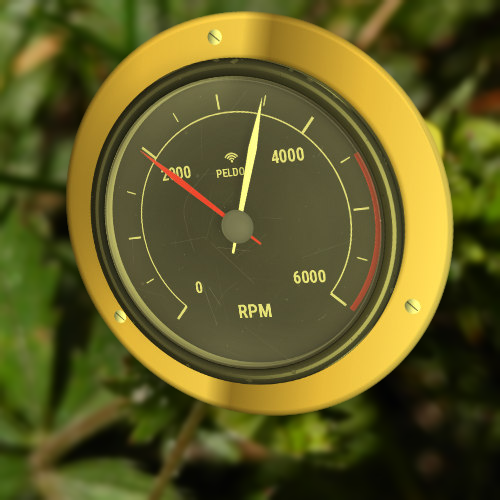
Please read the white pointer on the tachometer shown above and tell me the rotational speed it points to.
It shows 3500 rpm
